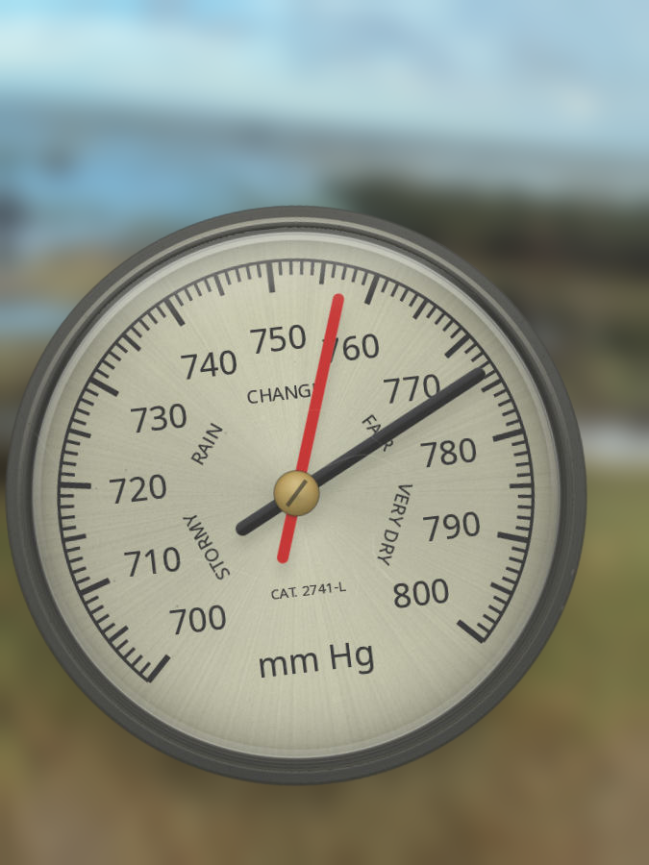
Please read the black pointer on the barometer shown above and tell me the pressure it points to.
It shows 773.5 mmHg
